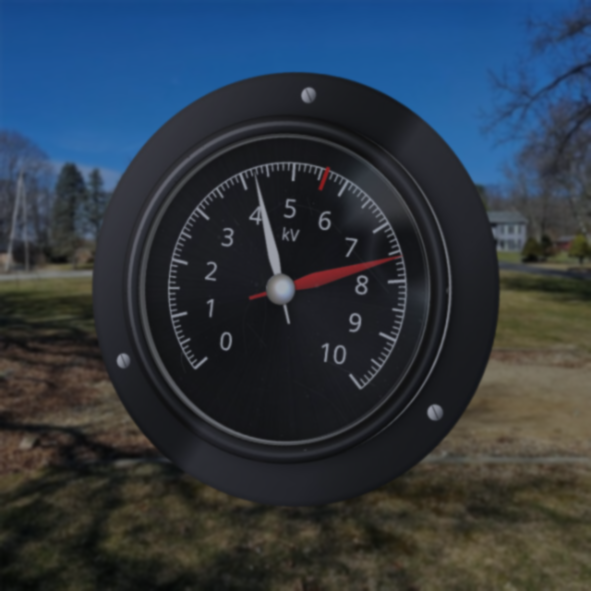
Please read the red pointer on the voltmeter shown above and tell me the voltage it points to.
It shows 7.6 kV
